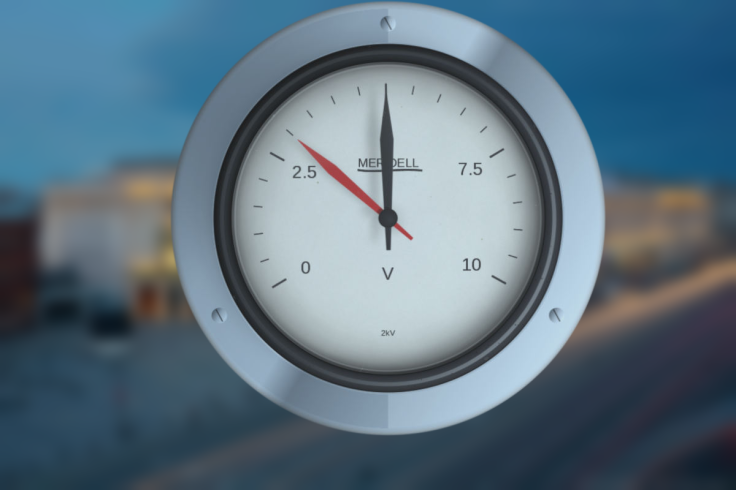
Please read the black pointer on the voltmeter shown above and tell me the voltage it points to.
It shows 5 V
